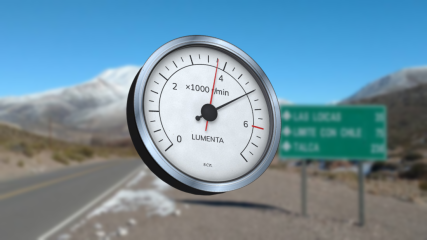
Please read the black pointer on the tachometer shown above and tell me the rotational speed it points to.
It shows 5000 rpm
